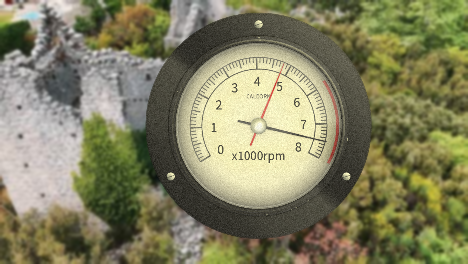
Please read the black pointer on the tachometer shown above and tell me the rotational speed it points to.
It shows 7500 rpm
